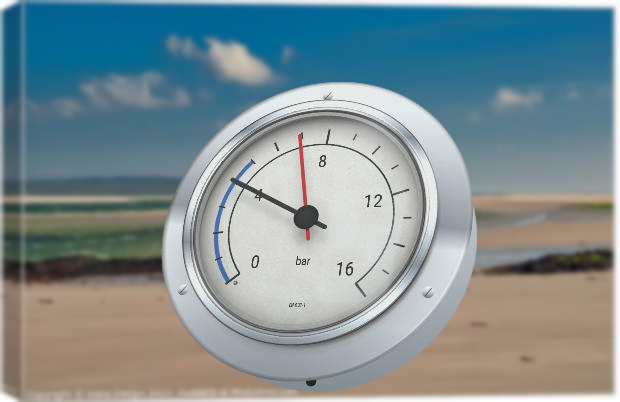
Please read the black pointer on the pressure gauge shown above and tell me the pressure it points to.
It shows 4 bar
